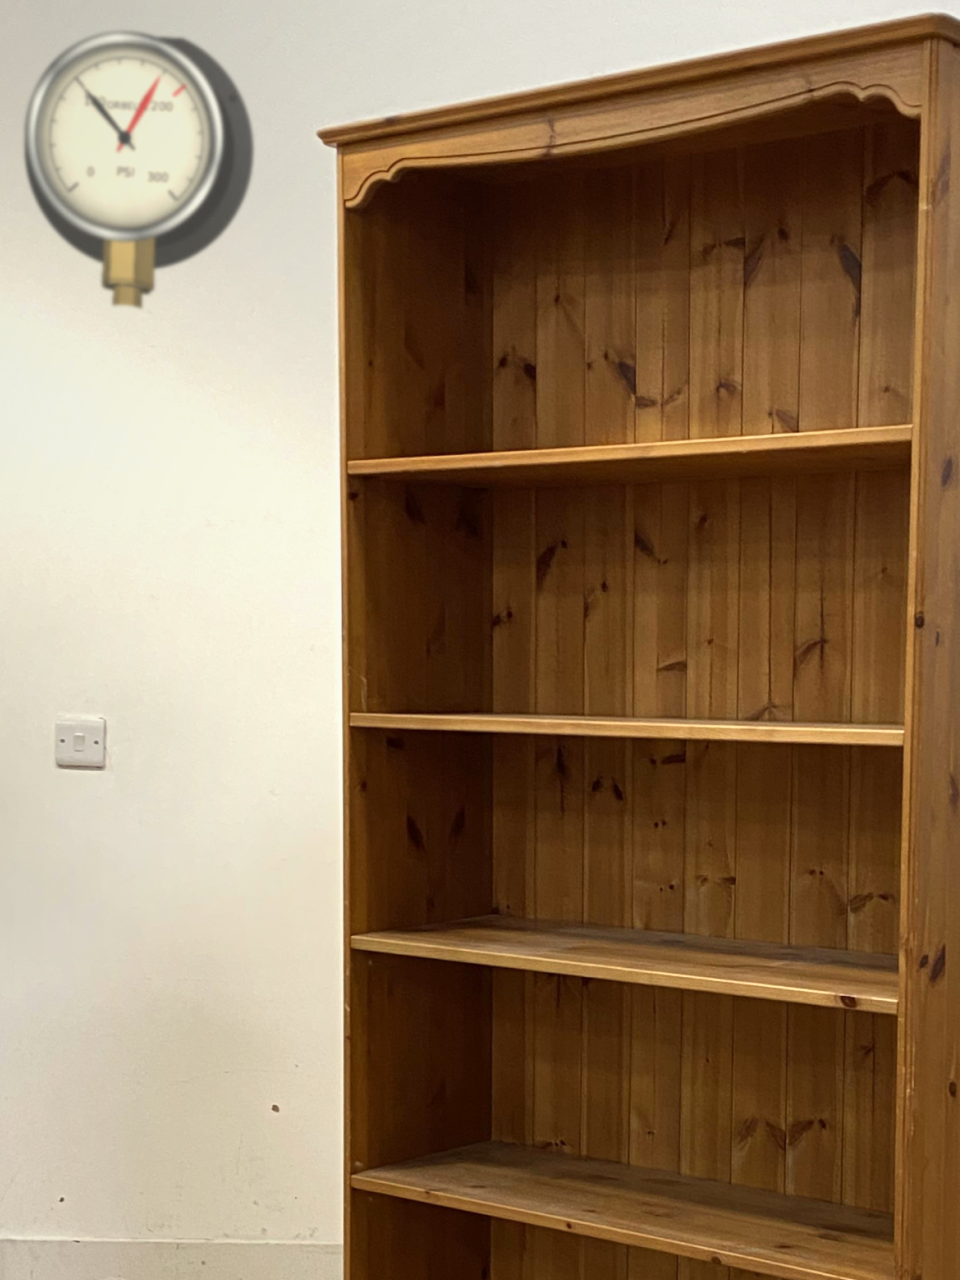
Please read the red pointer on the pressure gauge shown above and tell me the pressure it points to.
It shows 180 psi
